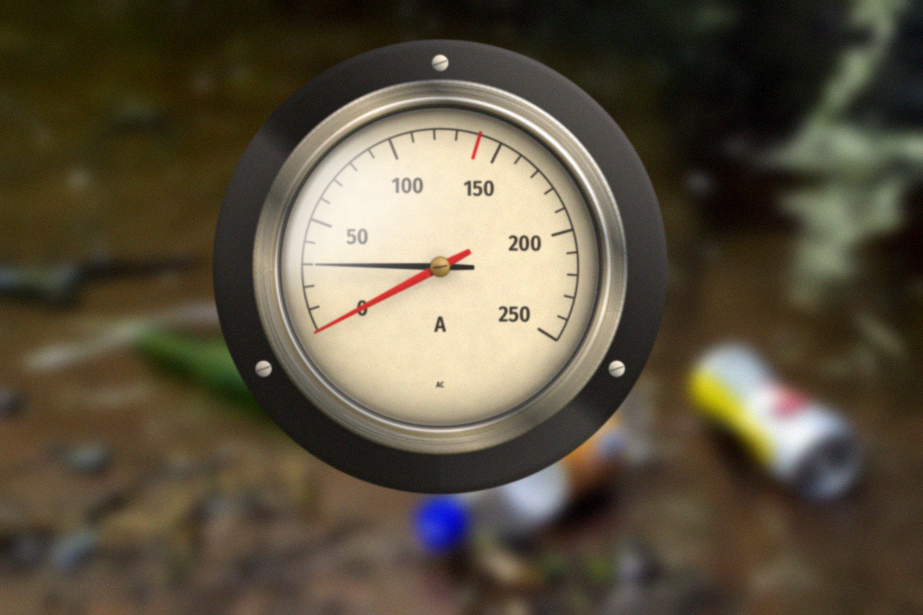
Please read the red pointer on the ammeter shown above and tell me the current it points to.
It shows 0 A
